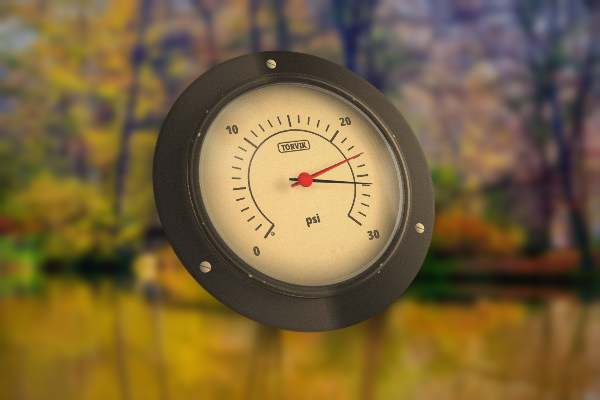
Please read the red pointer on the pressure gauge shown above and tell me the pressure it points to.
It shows 23 psi
